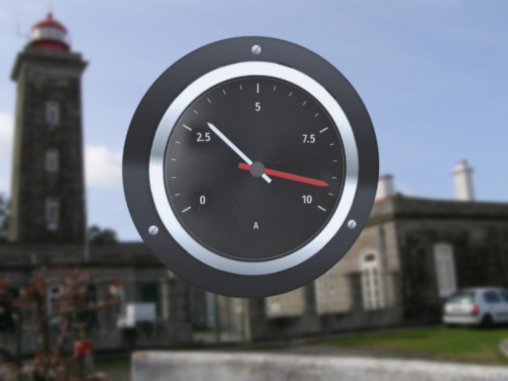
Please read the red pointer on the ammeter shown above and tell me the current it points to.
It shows 9.25 A
